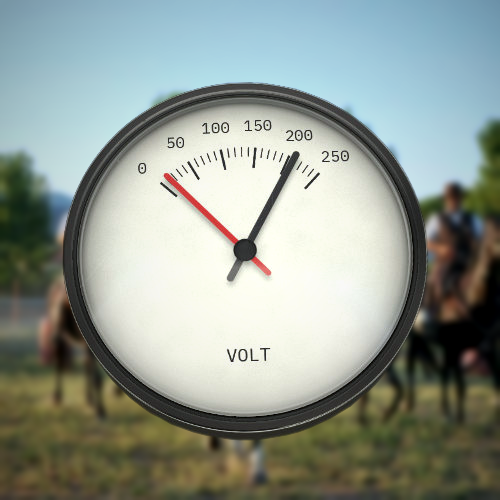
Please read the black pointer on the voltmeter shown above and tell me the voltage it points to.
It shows 210 V
